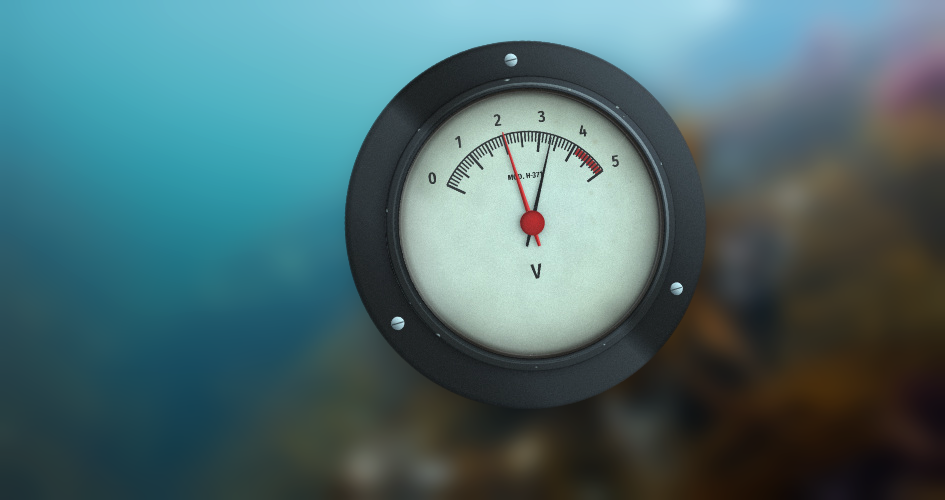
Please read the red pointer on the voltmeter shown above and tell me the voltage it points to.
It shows 2 V
